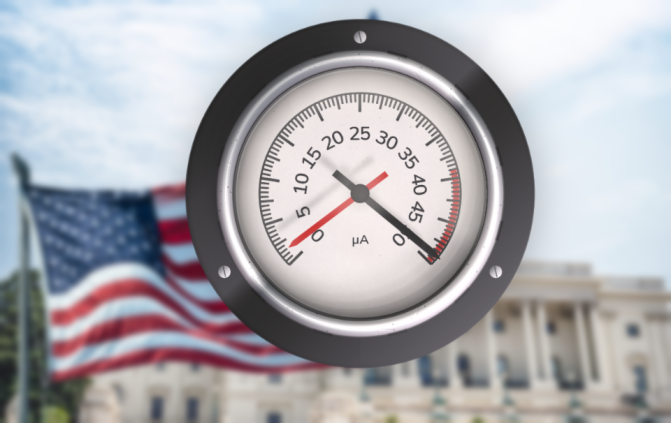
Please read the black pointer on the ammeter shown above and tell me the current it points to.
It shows 49 µA
